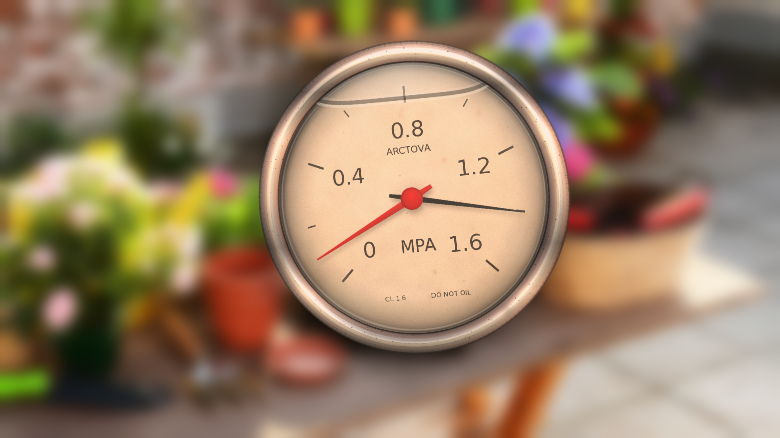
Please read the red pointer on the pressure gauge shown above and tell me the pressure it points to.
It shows 0.1 MPa
